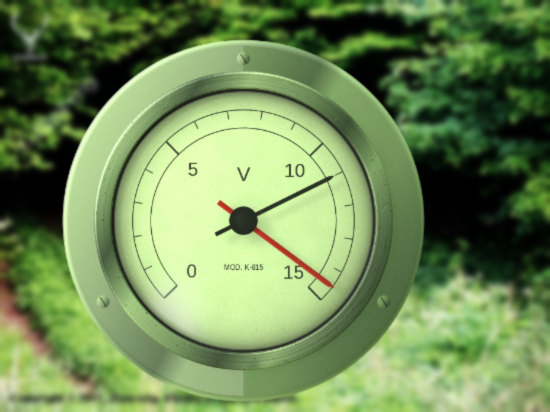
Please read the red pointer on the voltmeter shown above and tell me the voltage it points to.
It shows 14.5 V
